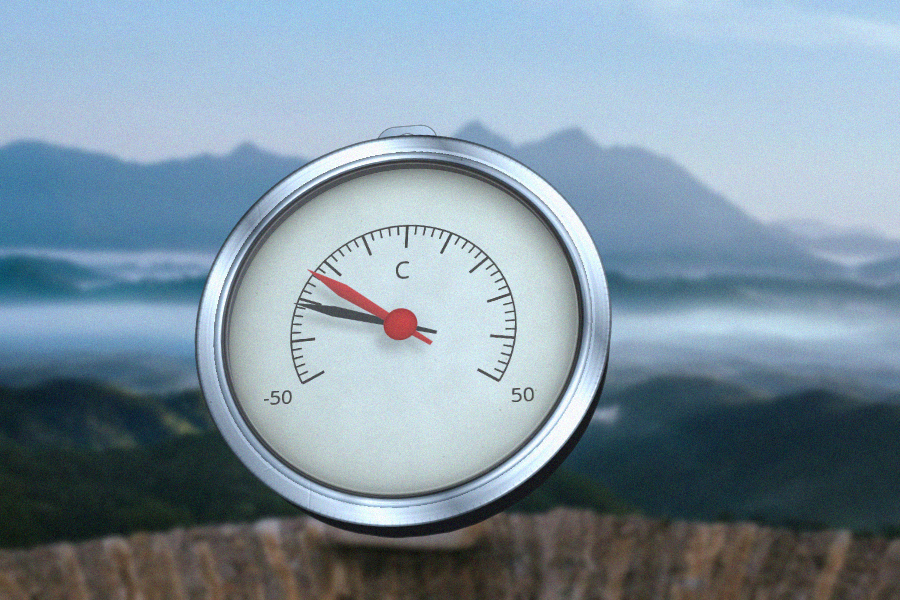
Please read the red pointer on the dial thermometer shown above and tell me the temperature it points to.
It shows -24 °C
